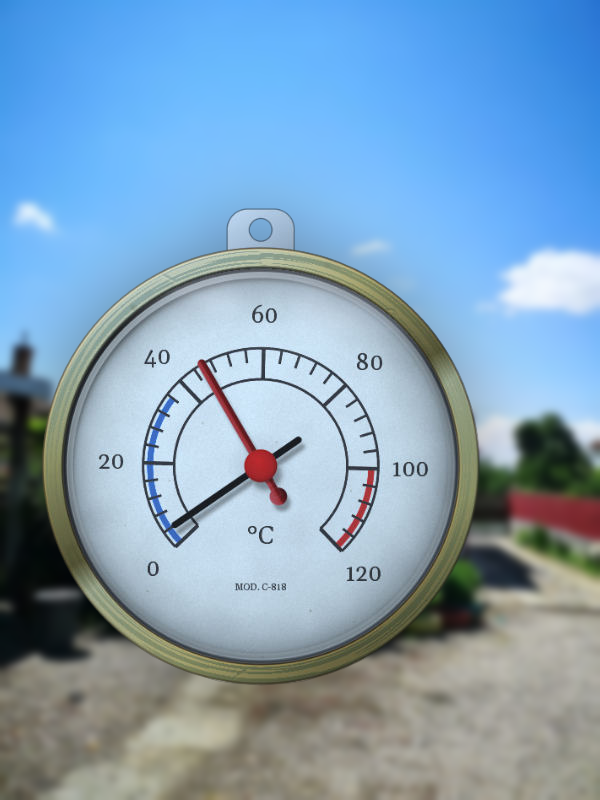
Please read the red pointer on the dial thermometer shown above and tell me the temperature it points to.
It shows 46 °C
